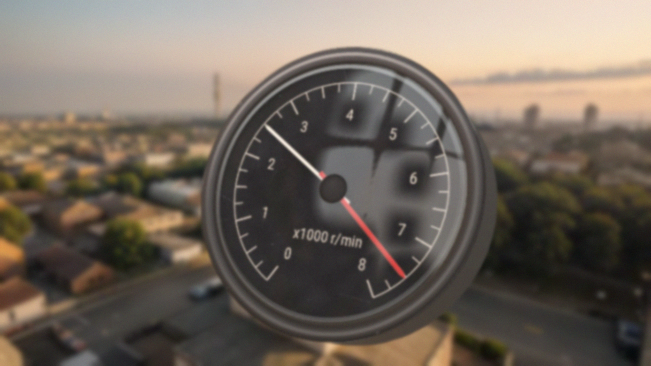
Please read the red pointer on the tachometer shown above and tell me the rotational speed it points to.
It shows 7500 rpm
